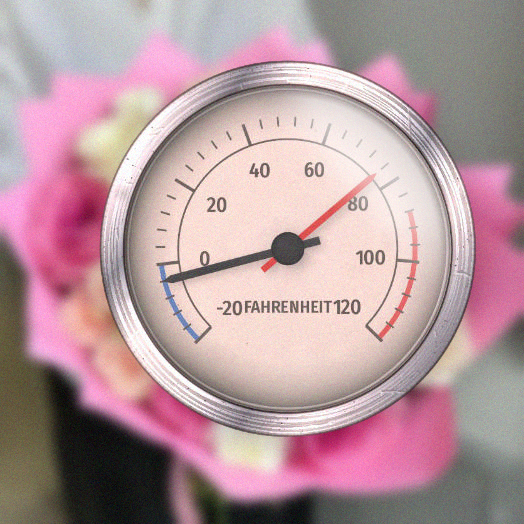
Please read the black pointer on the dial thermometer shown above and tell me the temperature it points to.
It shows -4 °F
